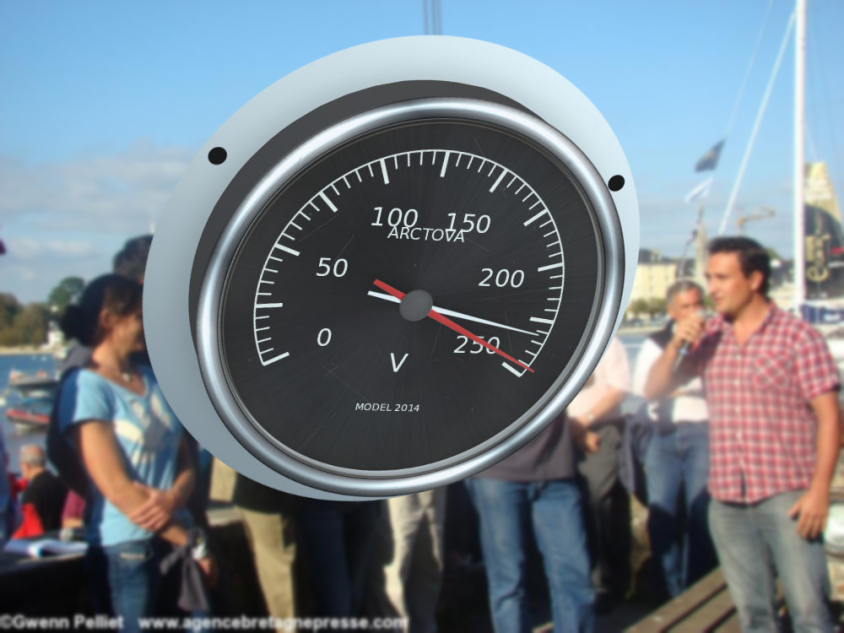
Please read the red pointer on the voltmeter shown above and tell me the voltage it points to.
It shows 245 V
